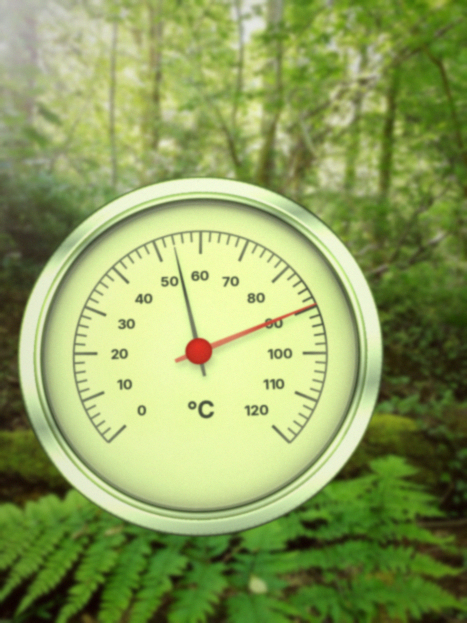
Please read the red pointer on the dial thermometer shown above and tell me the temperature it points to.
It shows 90 °C
